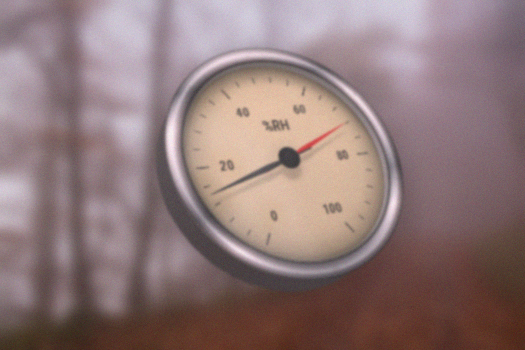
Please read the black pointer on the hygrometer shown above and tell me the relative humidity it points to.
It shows 14 %
